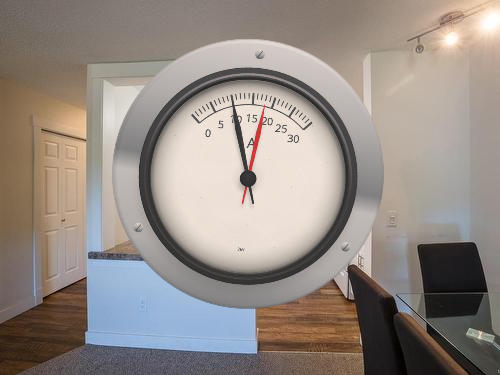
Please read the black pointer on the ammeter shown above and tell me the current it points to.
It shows 10 A
